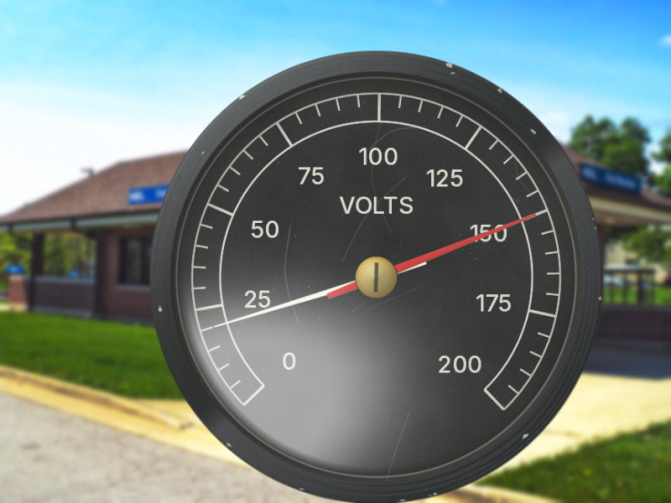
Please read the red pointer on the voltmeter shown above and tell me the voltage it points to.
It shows 150 V
